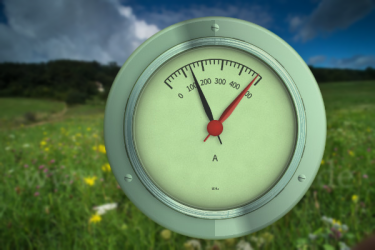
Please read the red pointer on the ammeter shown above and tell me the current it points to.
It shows 480 A
